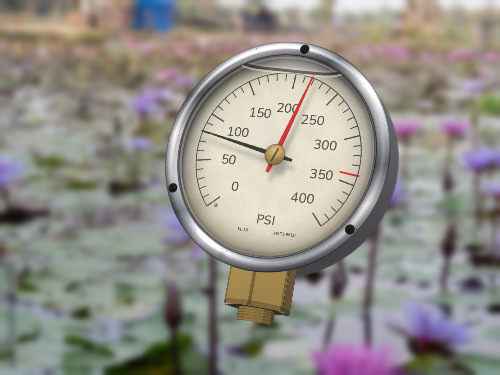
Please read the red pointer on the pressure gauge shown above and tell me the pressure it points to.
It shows 220 psi
